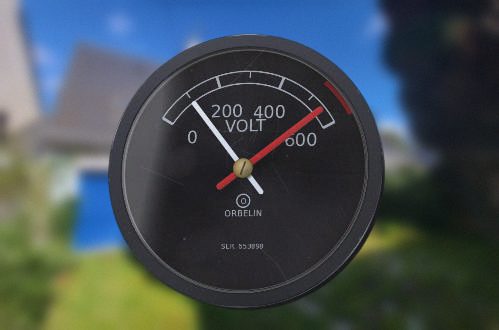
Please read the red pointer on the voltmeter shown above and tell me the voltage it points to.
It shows 550 V
